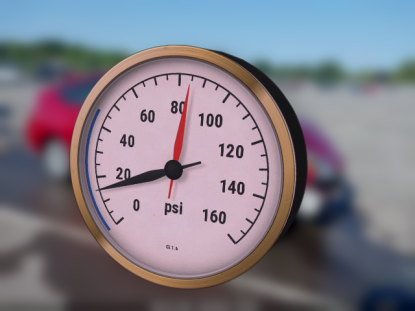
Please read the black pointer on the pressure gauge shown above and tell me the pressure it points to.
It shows 15 psi
